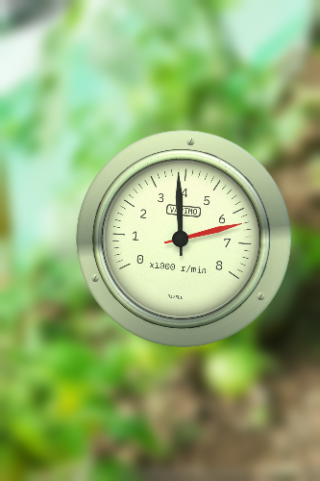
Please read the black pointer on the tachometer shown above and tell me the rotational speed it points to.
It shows 3800 rpm
